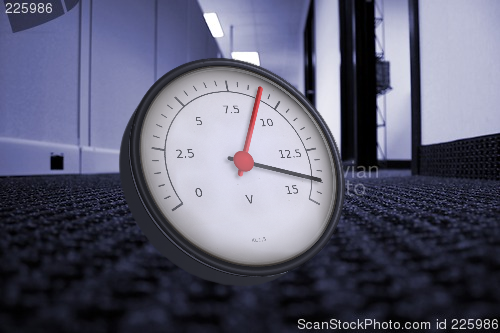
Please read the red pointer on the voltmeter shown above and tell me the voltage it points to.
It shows 9 V
